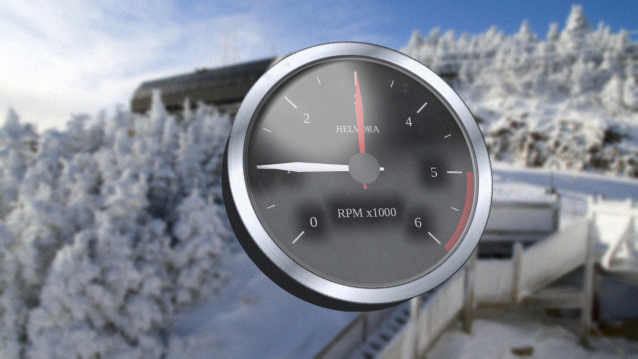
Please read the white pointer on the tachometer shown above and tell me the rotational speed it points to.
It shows 1000 rpm
